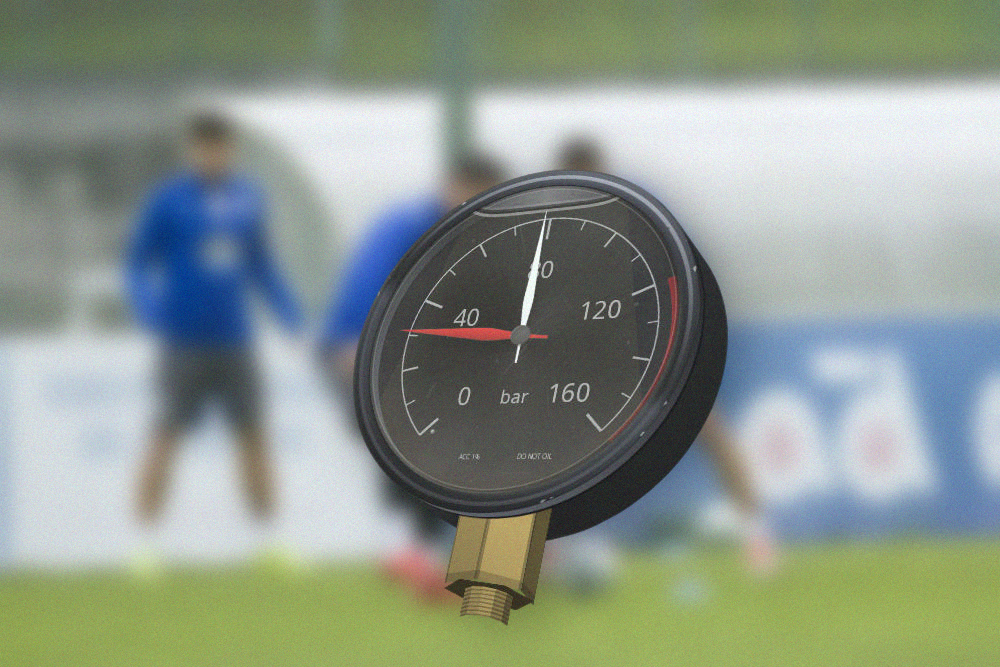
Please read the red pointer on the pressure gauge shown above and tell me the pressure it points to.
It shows 30 bar
